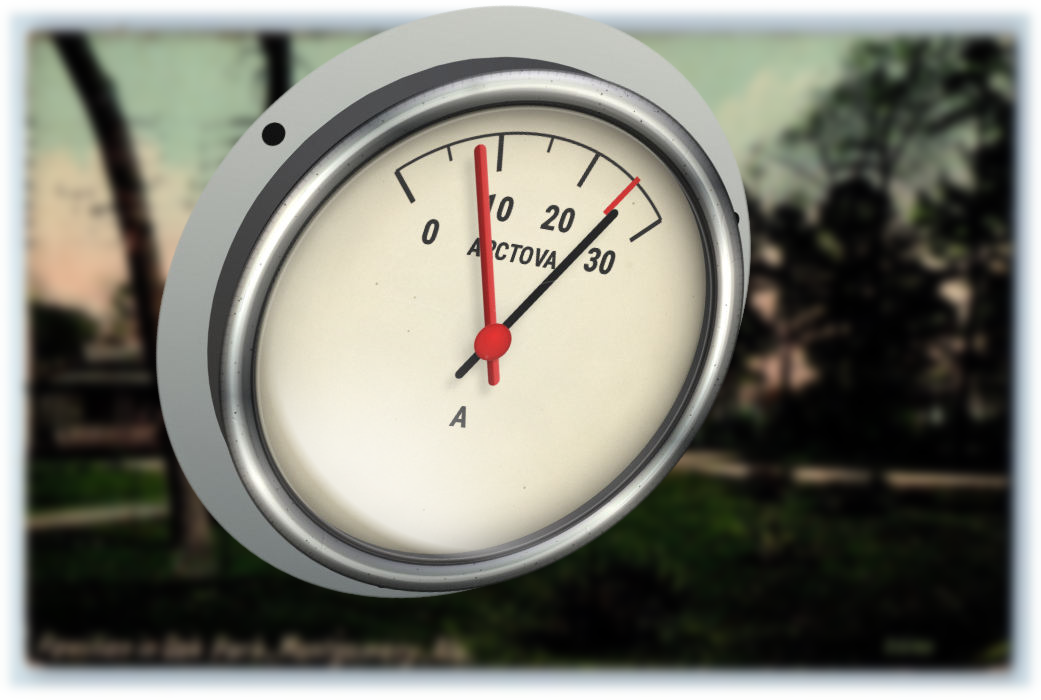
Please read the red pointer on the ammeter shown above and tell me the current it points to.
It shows 7.5 A
